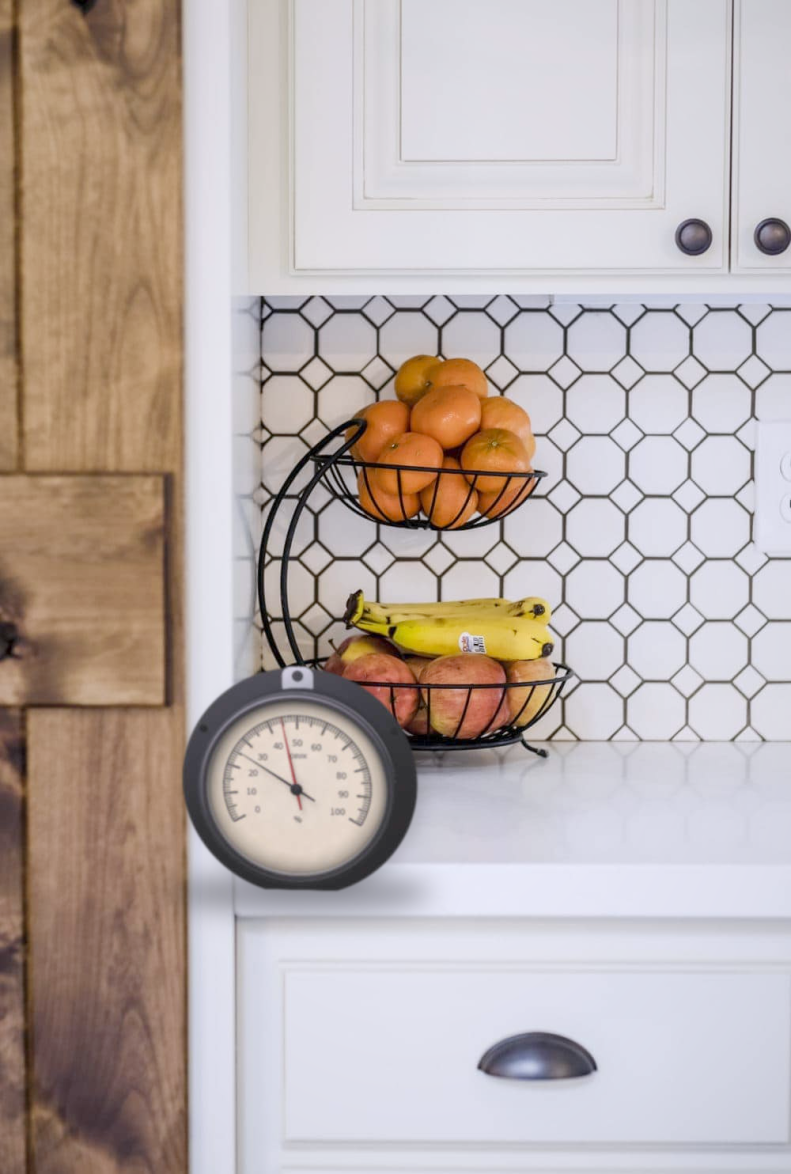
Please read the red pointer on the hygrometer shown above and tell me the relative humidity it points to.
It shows 45 %
